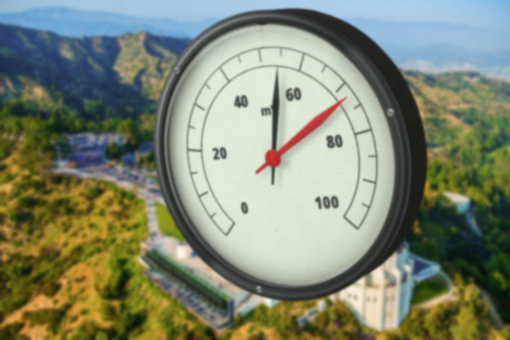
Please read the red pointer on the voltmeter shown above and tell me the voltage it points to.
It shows 72.5 mV
